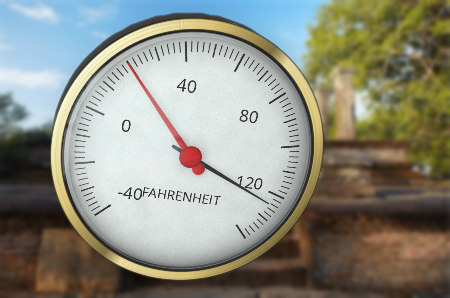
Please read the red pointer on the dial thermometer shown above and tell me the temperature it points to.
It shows 20 °F
